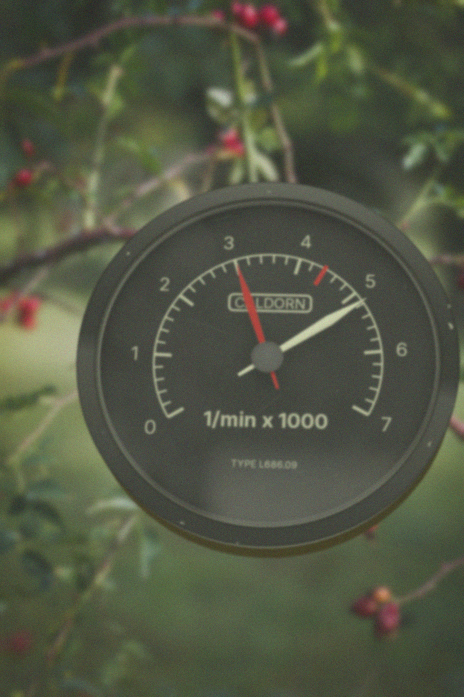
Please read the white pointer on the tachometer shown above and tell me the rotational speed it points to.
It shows 5200 rpm
